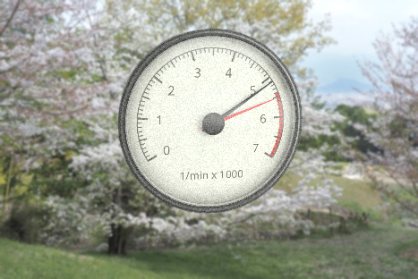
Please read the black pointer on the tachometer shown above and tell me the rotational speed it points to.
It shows 5100 rpm
